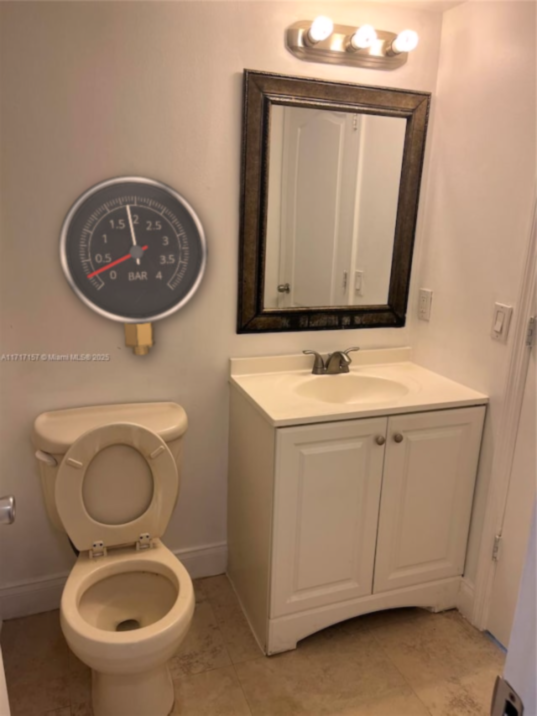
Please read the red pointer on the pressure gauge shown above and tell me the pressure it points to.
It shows 0.25 bar
